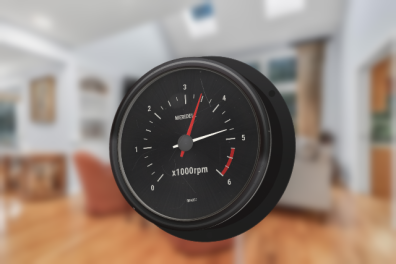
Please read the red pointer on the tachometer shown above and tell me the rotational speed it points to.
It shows 3500 rpm
